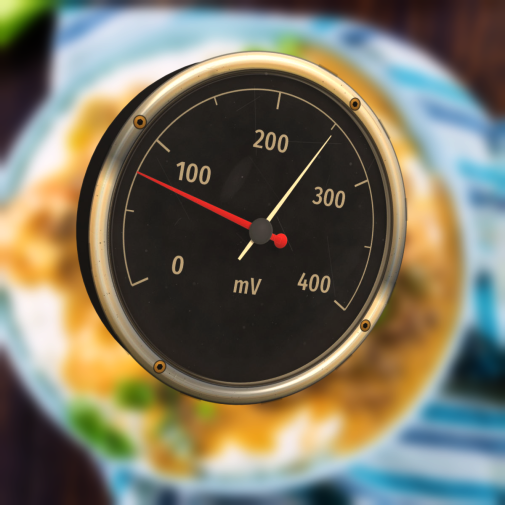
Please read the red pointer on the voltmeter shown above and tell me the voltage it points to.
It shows 75 mV
